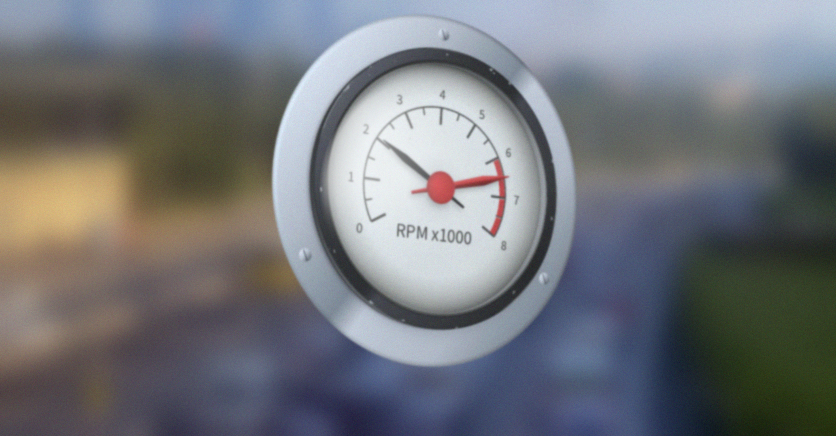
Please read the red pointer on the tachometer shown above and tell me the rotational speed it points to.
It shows 6500 rpm
